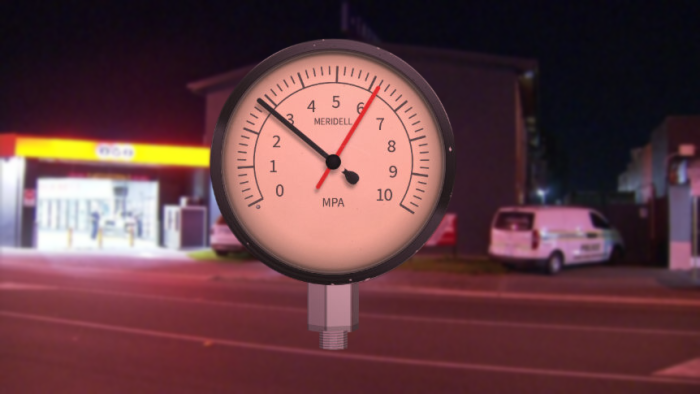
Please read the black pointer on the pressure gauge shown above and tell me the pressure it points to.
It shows 2.8 MPa
